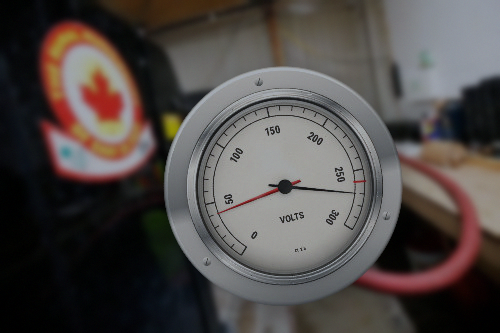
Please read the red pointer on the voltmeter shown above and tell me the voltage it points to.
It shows 40 V
